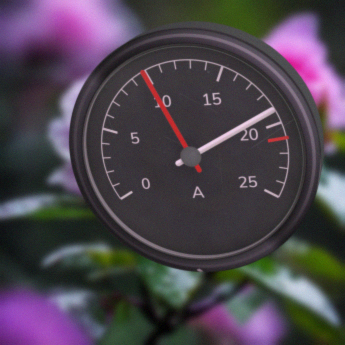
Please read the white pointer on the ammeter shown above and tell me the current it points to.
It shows 19 A
